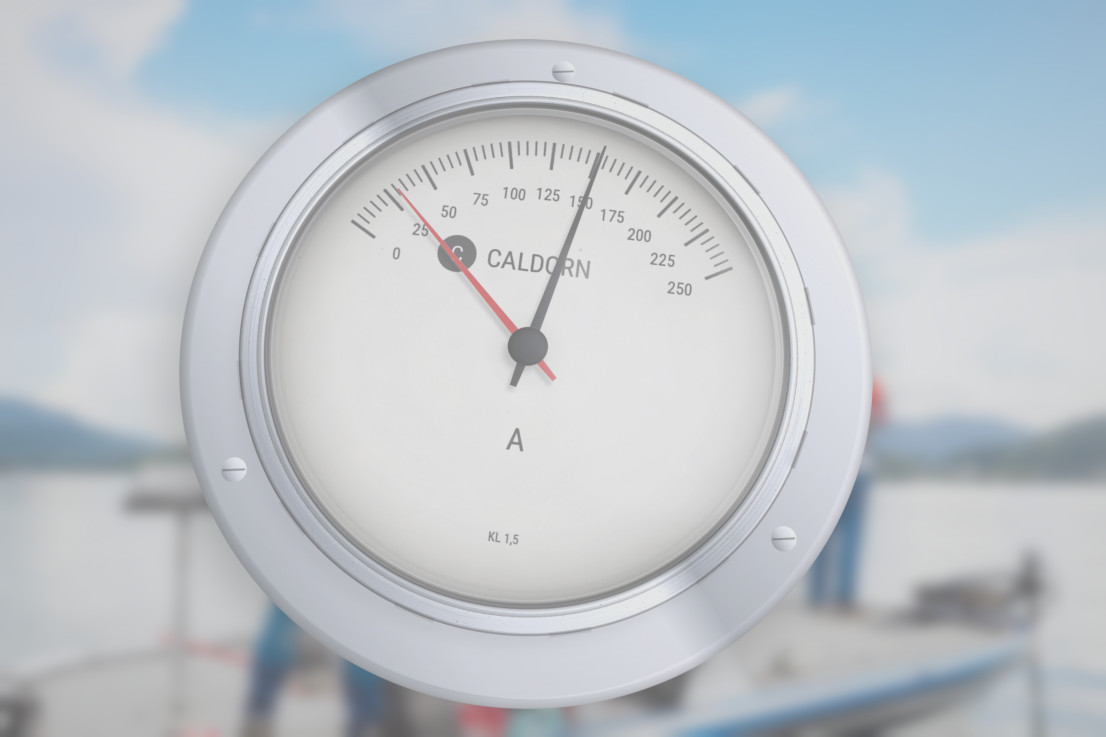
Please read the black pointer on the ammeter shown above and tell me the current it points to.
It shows 152.5 A
